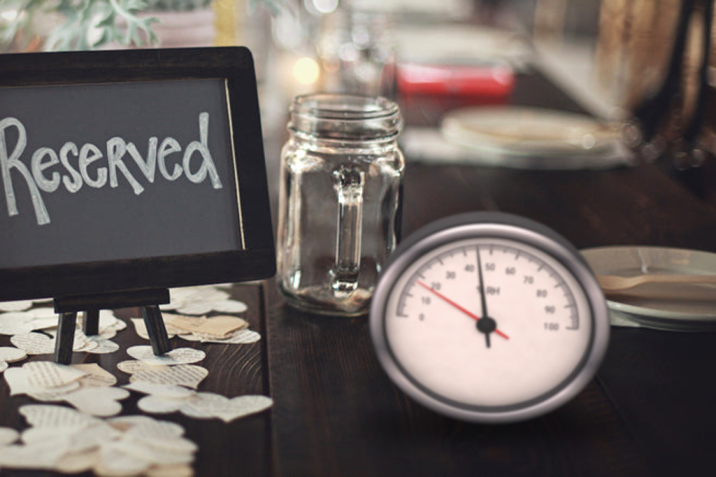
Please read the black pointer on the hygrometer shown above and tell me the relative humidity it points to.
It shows 45 %
